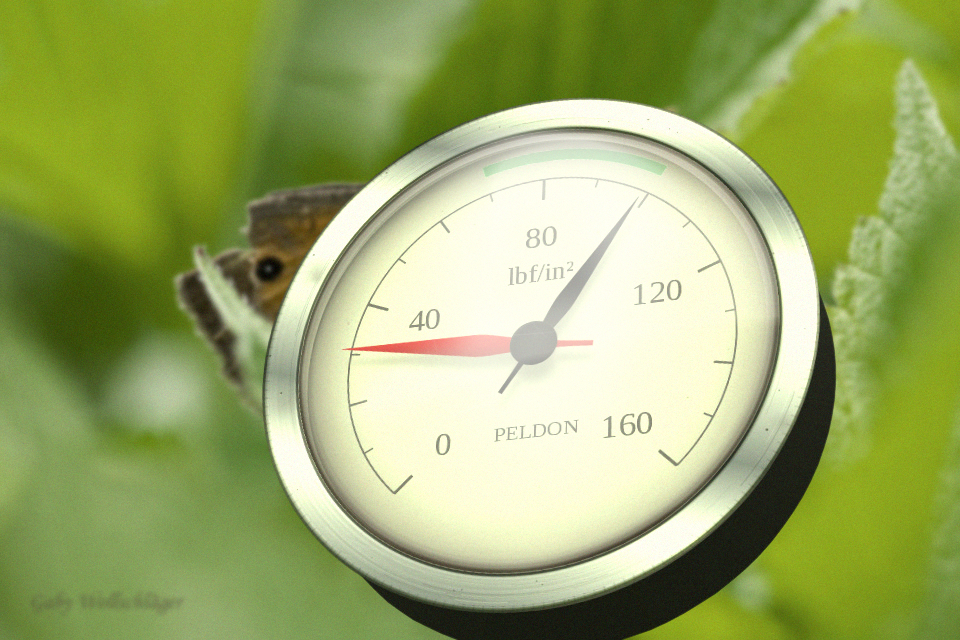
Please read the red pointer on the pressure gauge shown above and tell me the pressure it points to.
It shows 30 psi
